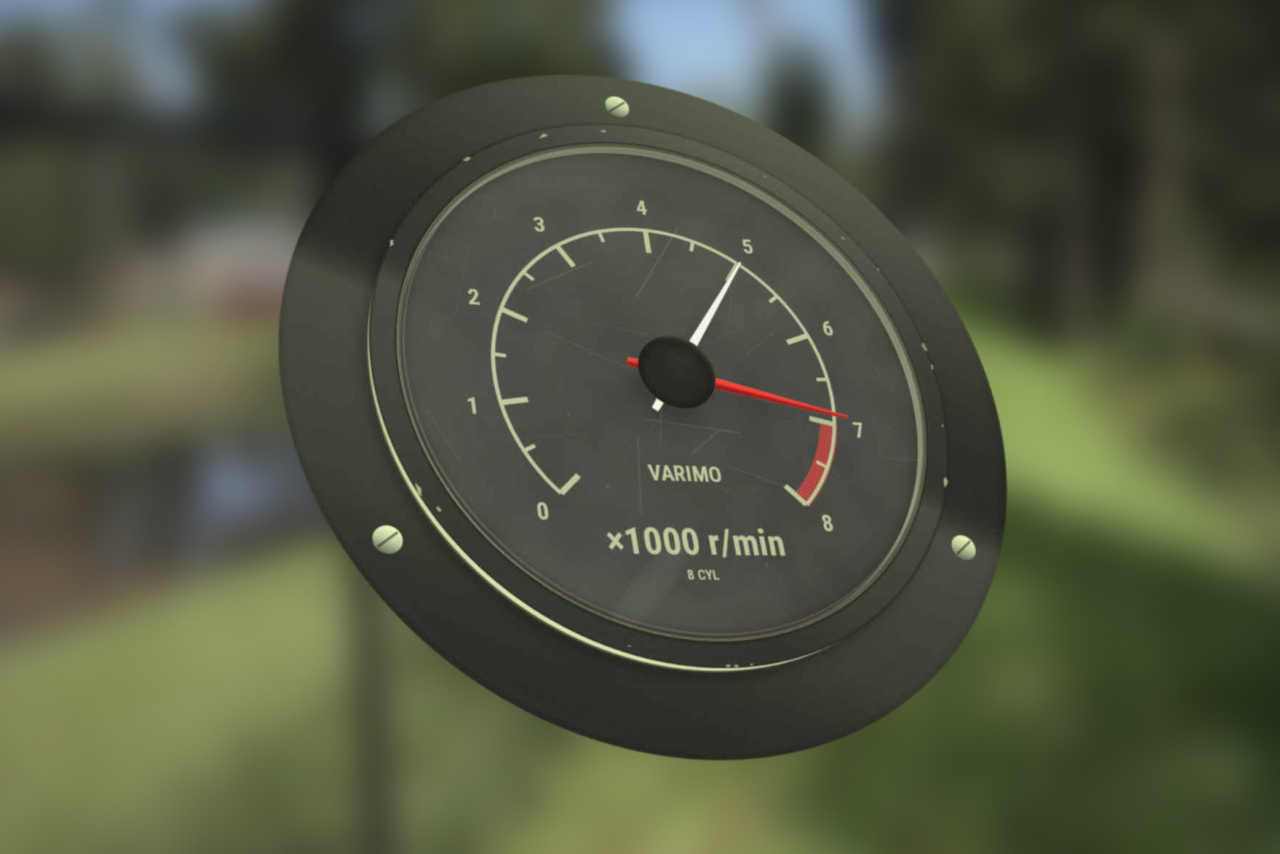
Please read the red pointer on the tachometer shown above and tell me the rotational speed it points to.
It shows 7000 rpm
